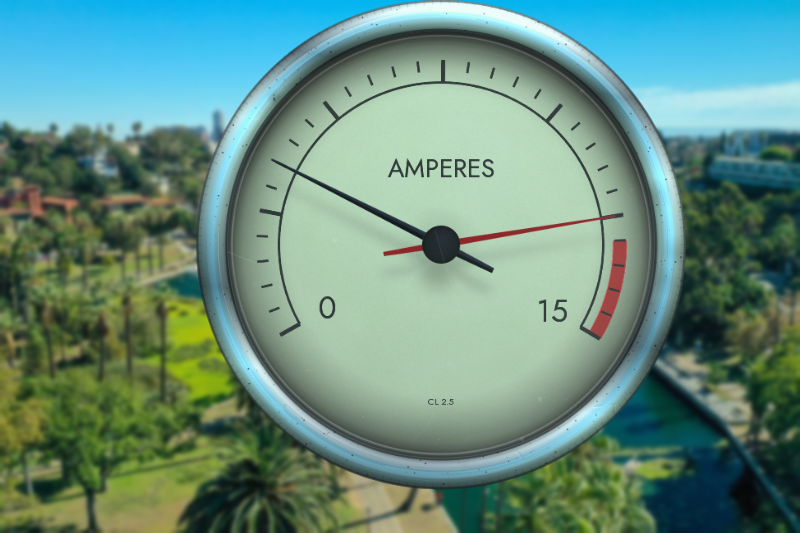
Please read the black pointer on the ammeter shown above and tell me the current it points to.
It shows 3.5 A
